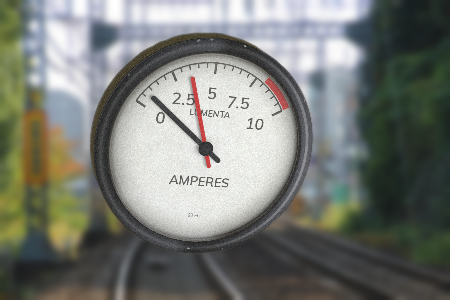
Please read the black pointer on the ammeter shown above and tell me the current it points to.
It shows 0.75 A
